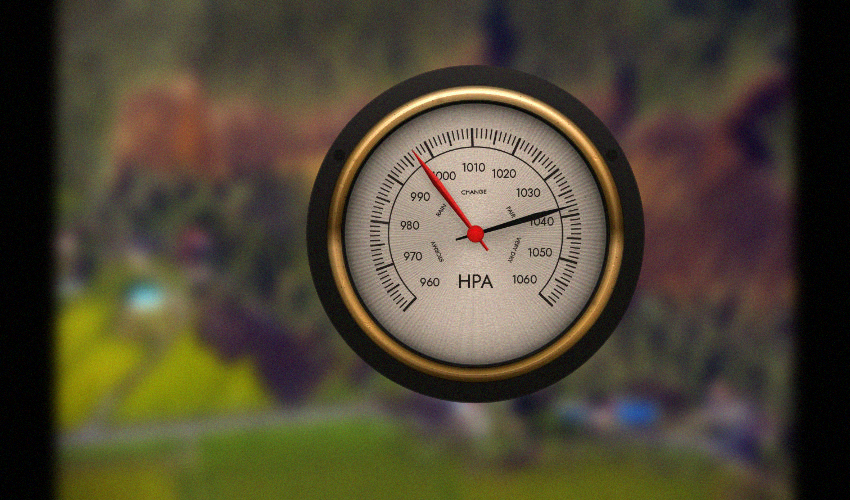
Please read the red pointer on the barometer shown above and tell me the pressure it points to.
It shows 997 hPa
